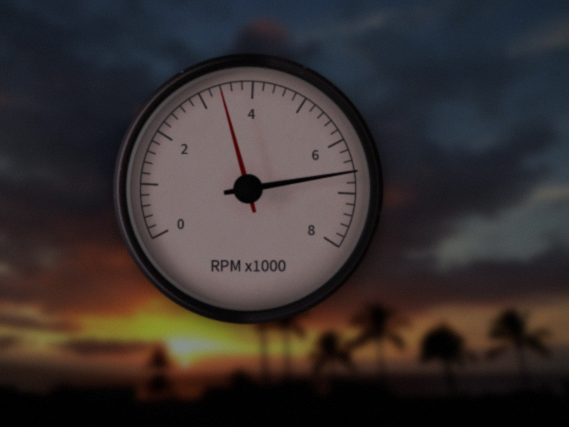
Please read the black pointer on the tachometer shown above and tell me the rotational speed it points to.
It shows 6600 rpm
